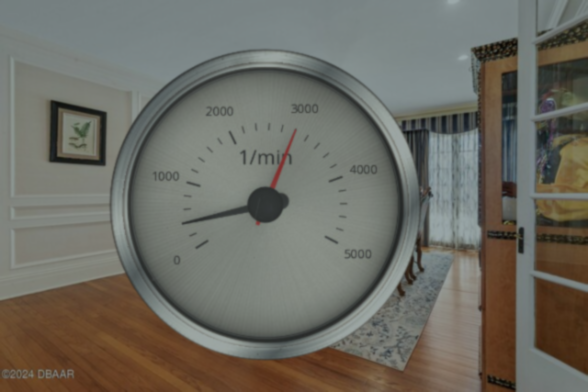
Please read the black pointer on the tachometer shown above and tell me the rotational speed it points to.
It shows 400 rpm
